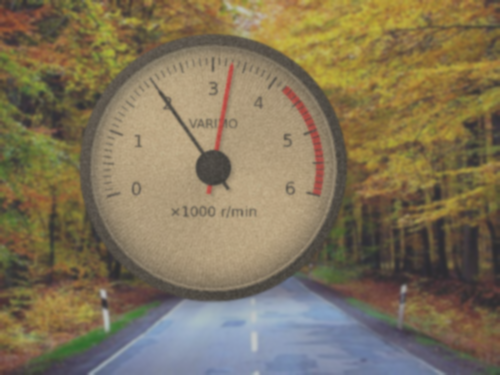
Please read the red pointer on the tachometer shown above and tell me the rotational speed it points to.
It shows 3300 rpm
